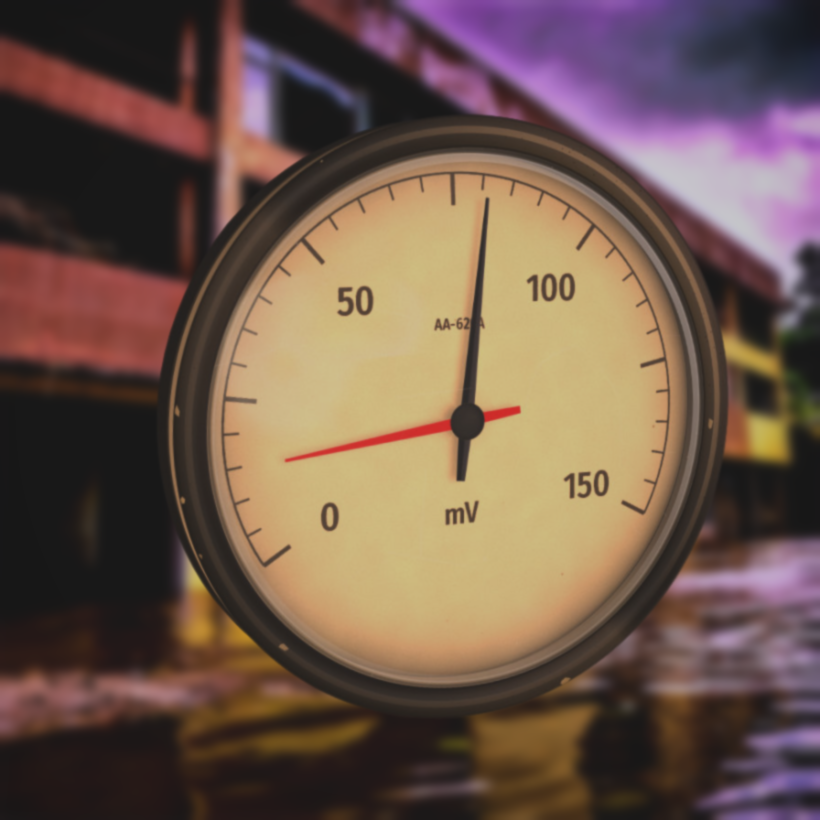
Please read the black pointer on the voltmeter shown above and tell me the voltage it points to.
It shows 80 mV
